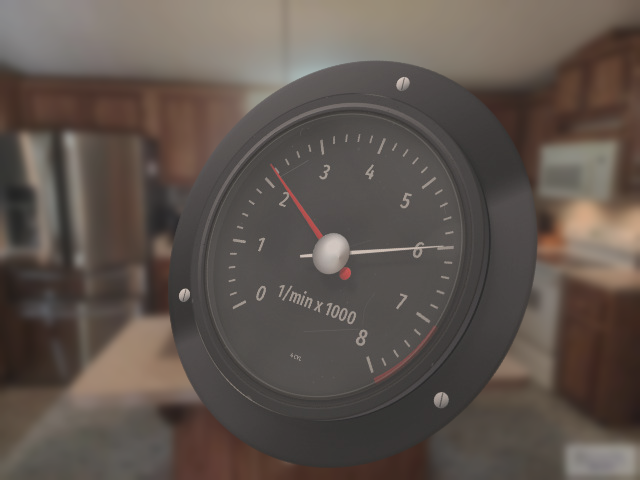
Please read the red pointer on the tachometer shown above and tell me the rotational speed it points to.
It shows 2200 rpm
